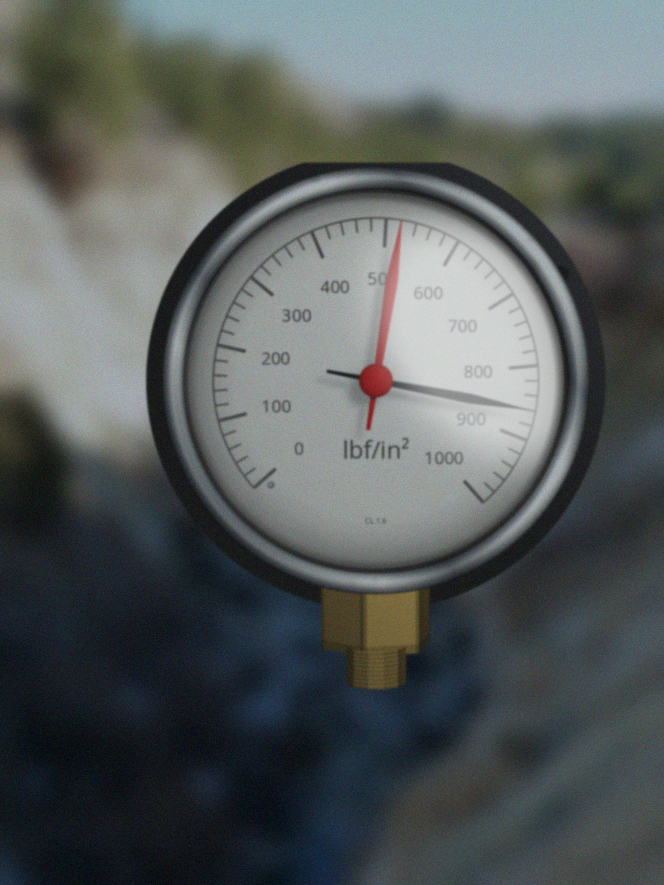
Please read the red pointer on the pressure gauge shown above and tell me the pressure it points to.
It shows 520 psi
